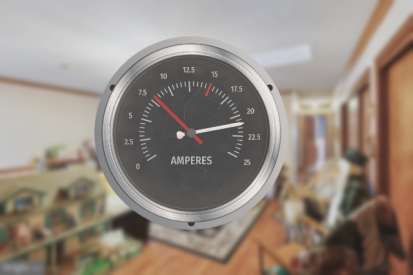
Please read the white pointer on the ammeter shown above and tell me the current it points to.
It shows 21 A
